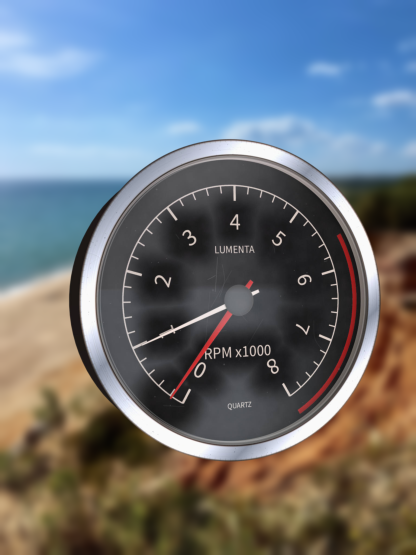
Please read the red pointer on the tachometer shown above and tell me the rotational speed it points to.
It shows 200 rpm
